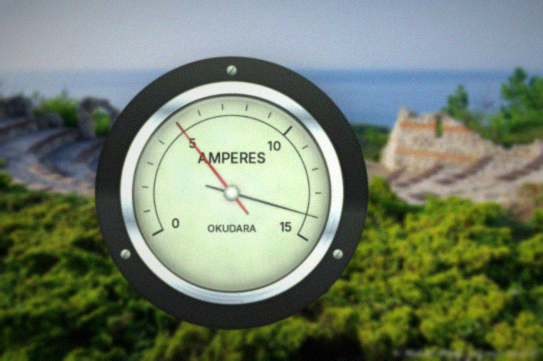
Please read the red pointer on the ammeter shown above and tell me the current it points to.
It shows 5 A
